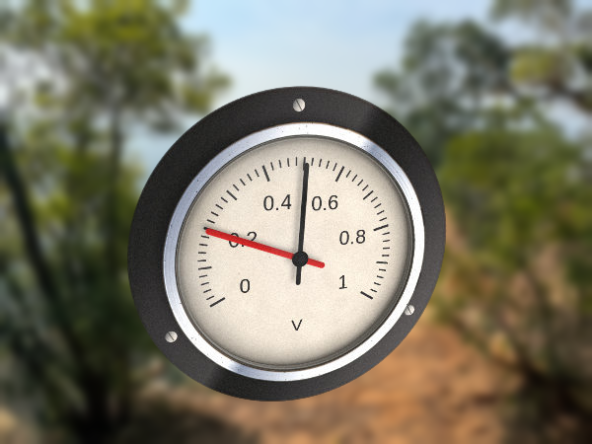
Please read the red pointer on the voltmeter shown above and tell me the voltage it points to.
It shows 0.2 V
